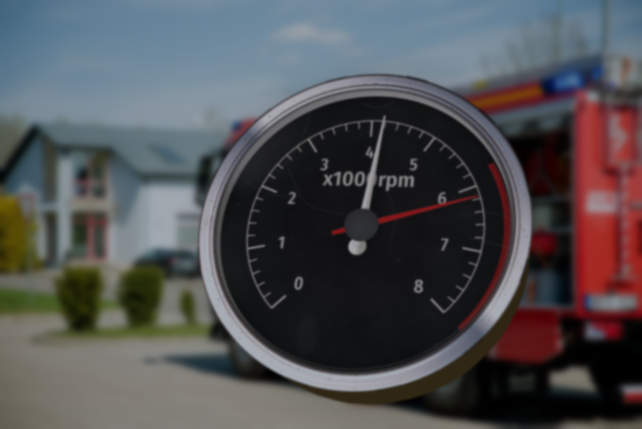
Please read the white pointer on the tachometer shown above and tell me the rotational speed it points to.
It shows 4200 rpm
